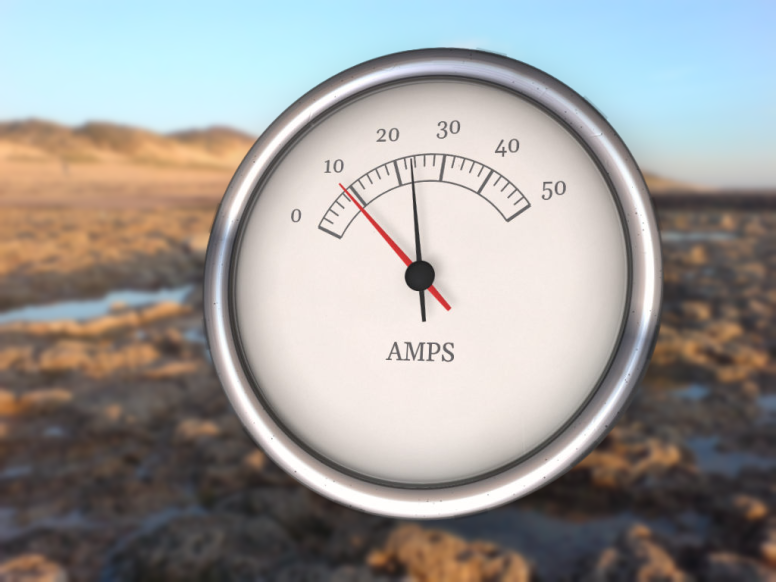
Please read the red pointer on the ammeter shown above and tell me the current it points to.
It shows 9 A
